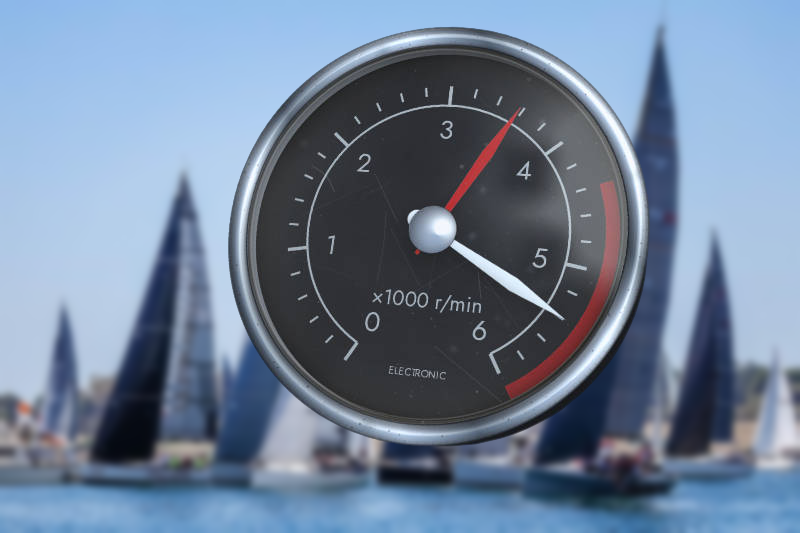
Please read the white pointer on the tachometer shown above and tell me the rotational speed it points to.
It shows 5400 rpm
